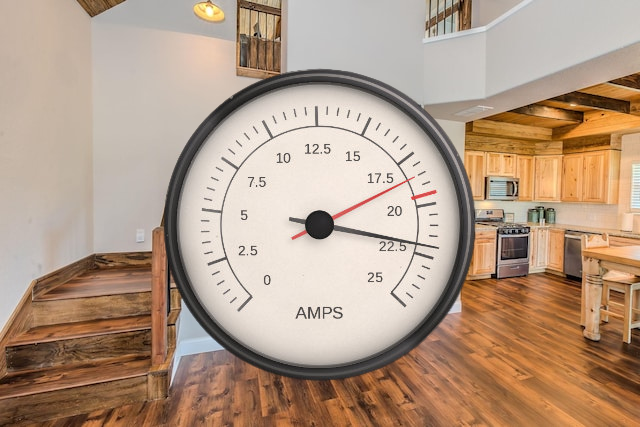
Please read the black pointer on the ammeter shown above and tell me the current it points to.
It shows 22 A
